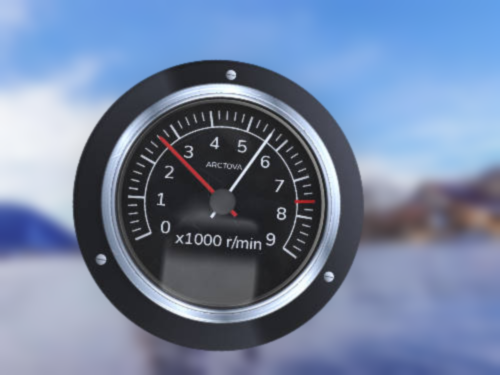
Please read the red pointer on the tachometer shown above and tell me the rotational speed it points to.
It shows 2600 rpm
